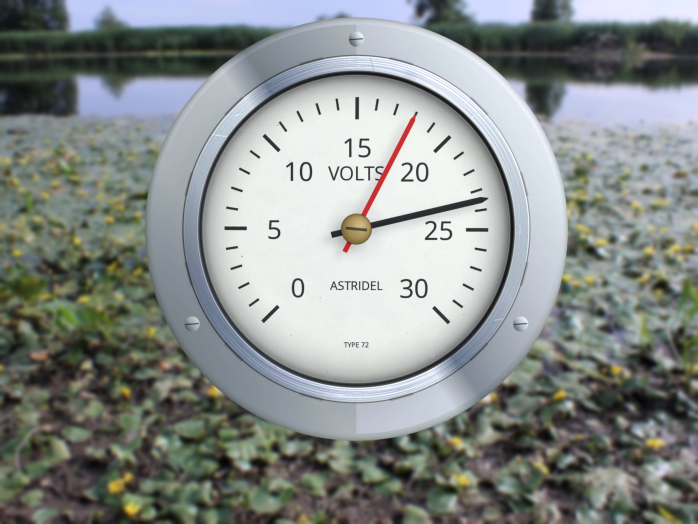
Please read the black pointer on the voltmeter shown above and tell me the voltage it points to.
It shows 23.5 V
